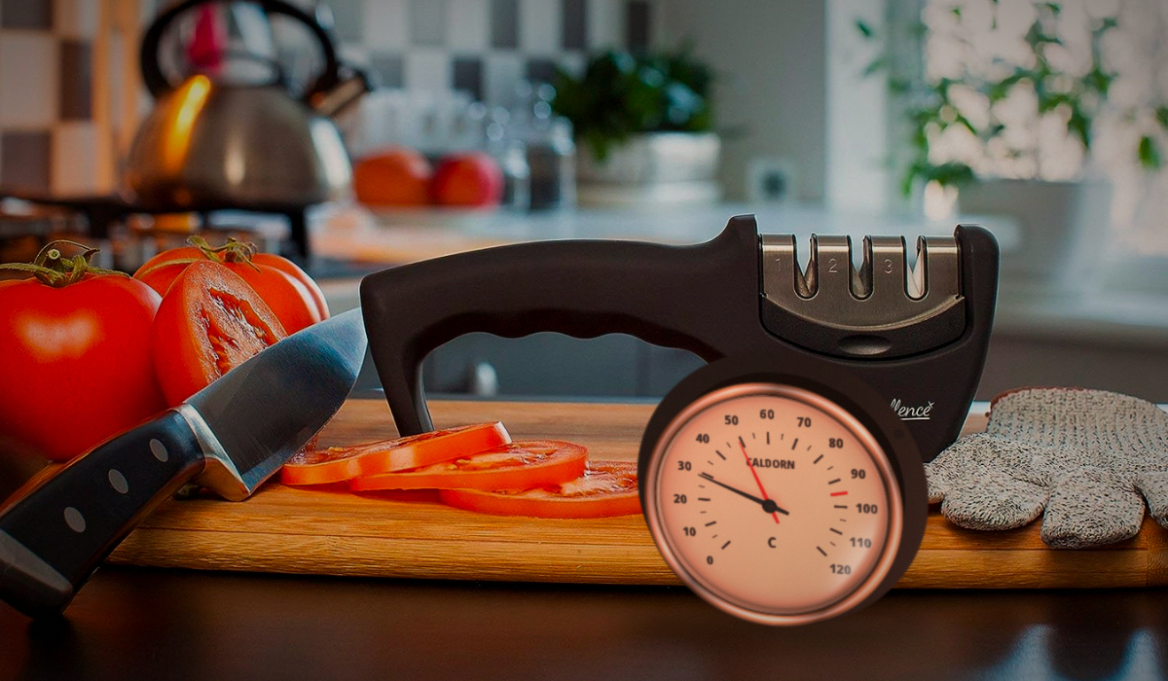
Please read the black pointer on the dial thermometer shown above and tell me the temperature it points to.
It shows 30 °C
